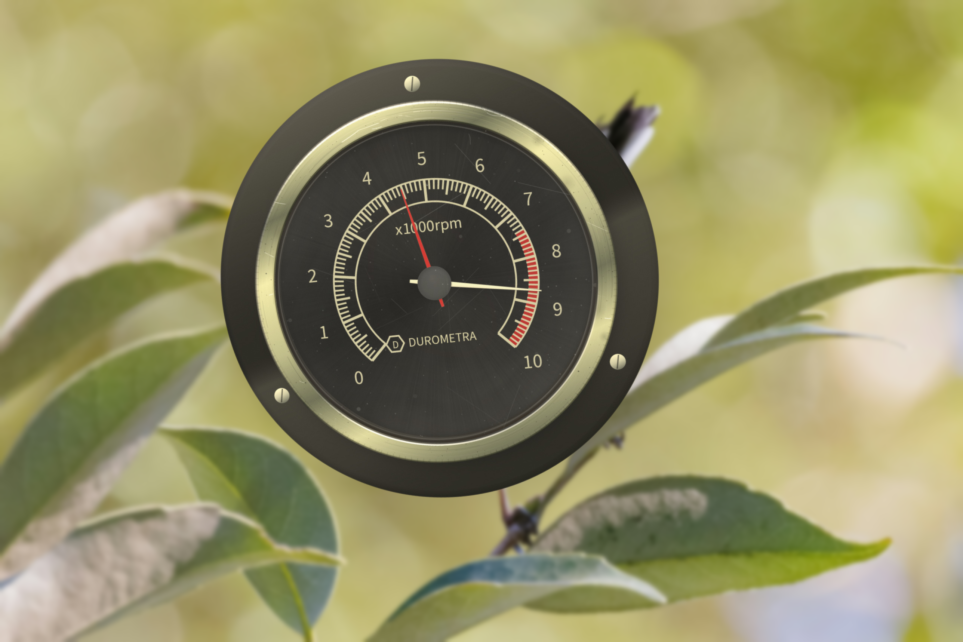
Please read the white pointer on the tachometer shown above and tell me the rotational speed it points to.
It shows 8700 rpm
